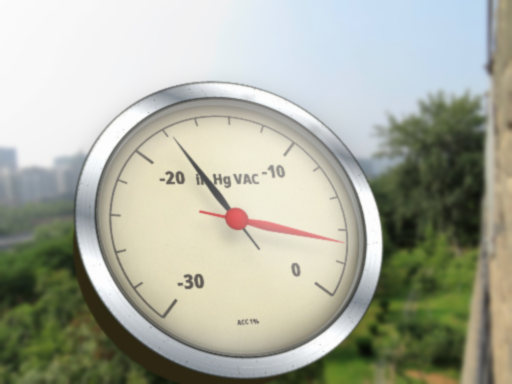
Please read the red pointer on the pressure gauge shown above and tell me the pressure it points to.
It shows -3 inHg
